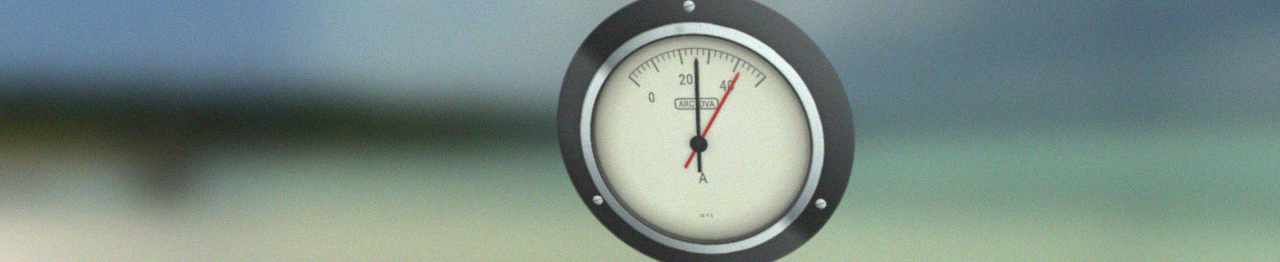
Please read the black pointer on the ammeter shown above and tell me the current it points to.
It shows 26 A
